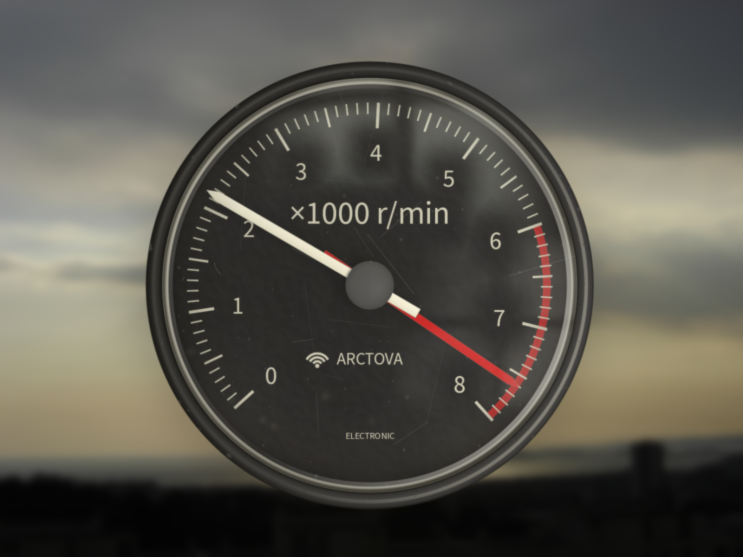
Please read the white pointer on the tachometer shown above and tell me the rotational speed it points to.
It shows 2150 rpm
